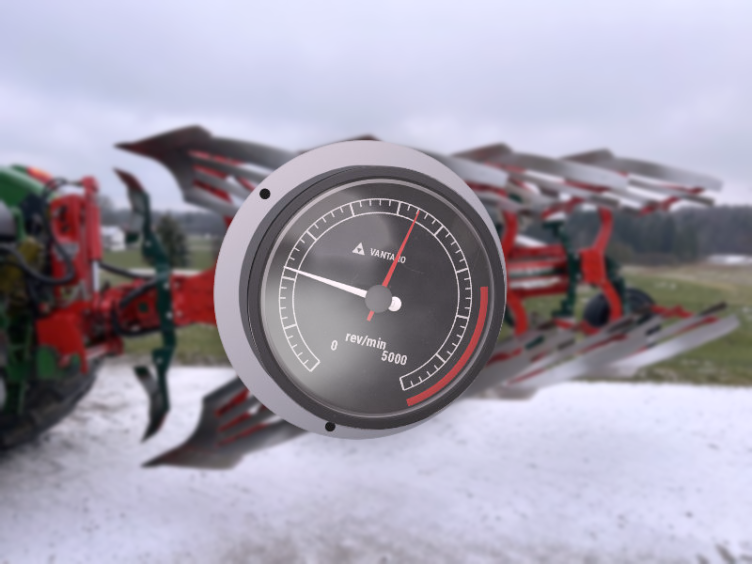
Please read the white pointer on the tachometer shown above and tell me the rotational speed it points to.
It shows 1100 rpm
